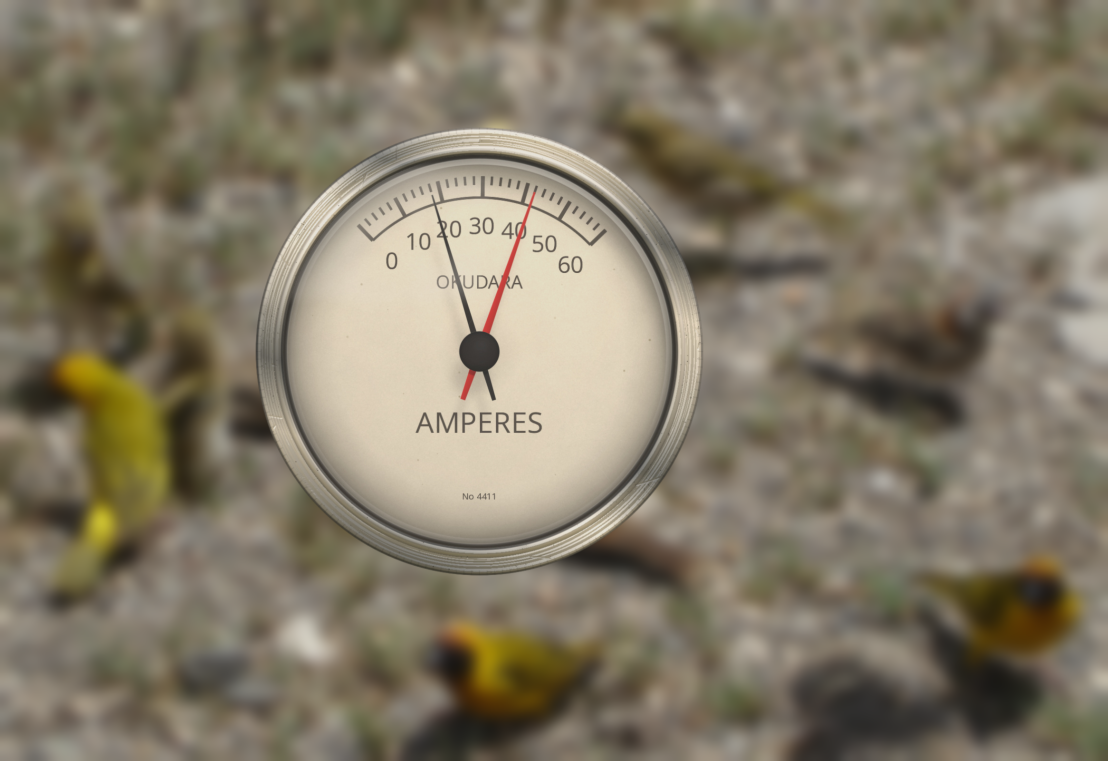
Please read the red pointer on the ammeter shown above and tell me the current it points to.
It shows 42 A
